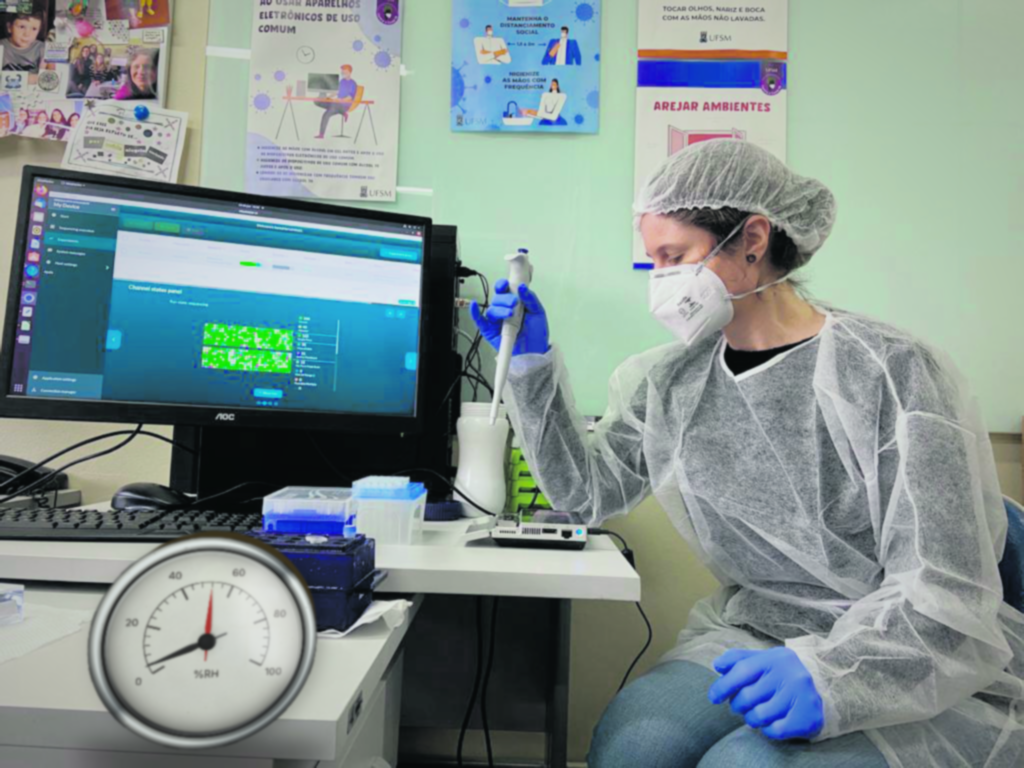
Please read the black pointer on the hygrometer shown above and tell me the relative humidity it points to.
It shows 4 %
